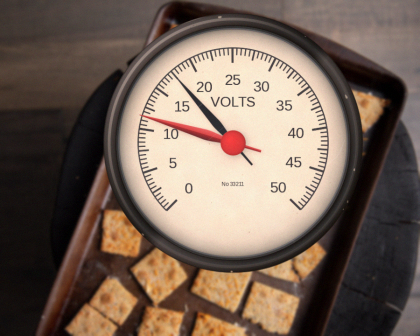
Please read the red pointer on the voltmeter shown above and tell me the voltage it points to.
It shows 11.5 V
